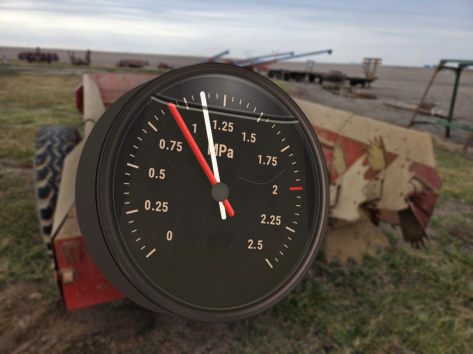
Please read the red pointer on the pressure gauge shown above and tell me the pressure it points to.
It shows 0.9 MPa
